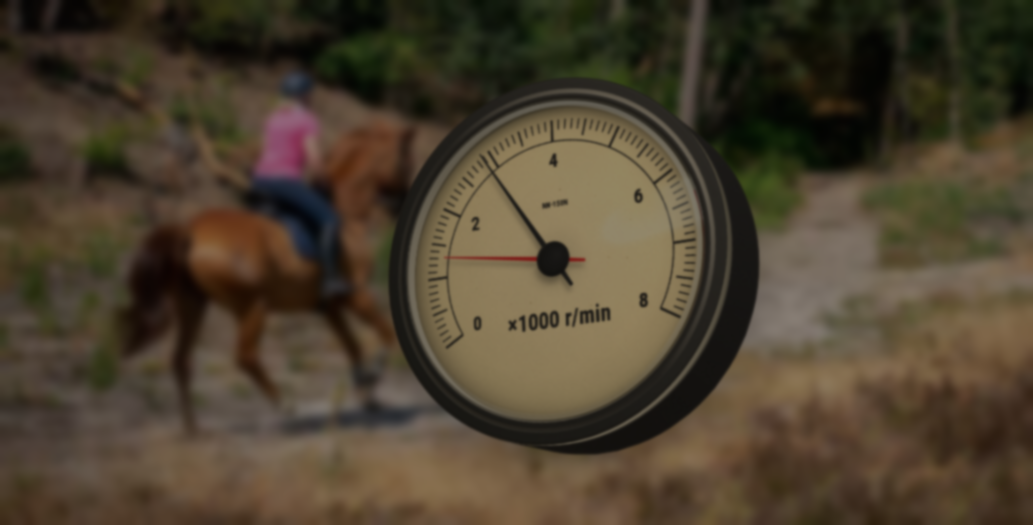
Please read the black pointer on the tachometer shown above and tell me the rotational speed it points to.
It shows 2900 rpm
